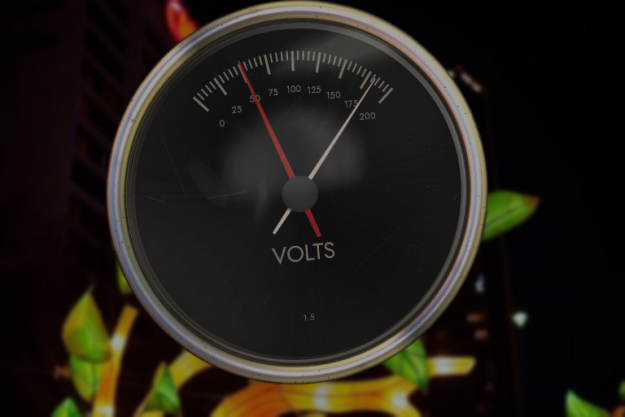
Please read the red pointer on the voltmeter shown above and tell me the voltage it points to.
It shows 50 V
